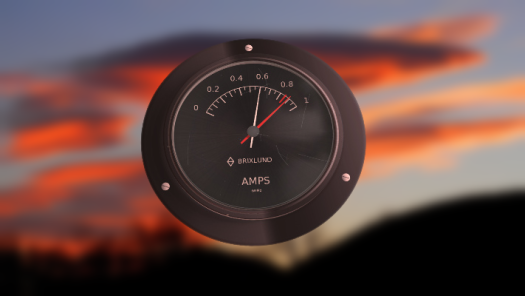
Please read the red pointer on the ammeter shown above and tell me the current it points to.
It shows 0.9 A
